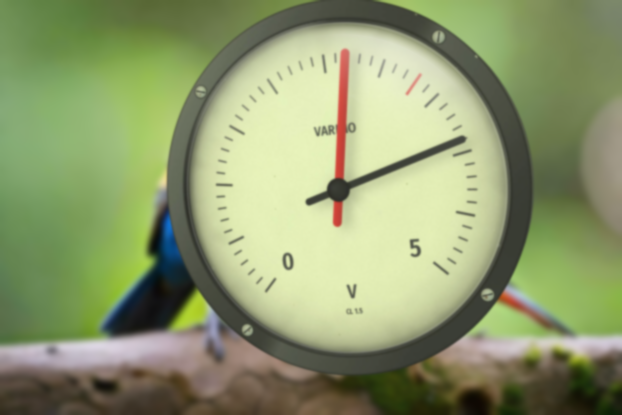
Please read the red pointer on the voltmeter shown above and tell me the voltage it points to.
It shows 2.7 V
